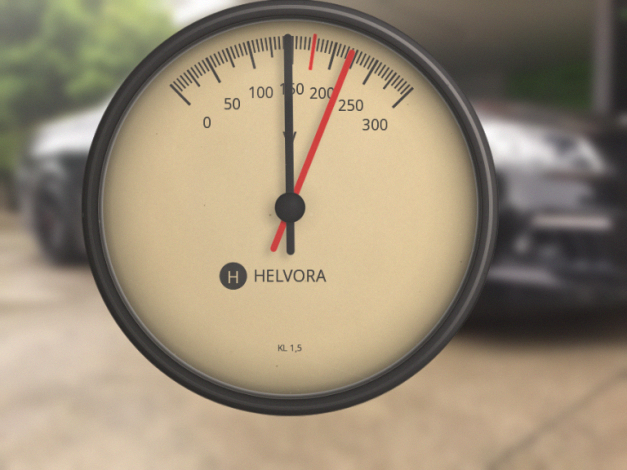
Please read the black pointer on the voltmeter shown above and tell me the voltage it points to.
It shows 145 V
